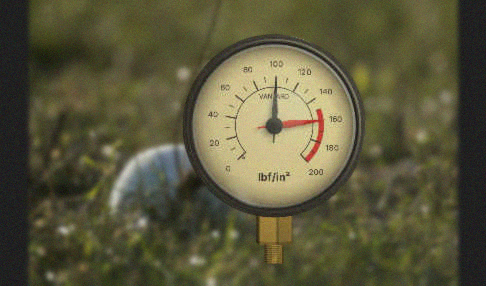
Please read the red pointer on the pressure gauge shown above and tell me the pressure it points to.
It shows 160 psi
